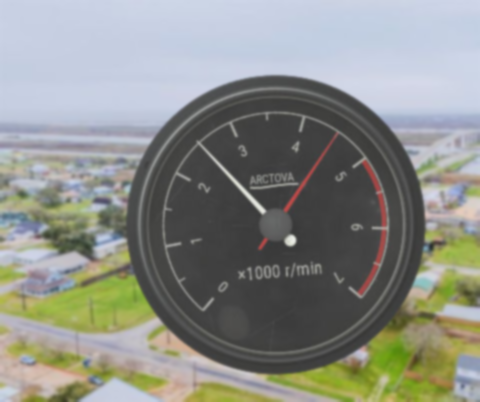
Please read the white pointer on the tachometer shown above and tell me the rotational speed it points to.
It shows 2500 rpm
